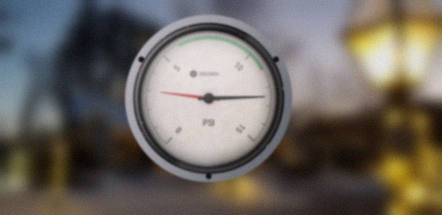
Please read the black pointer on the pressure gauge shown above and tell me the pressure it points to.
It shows 12.5 psi
